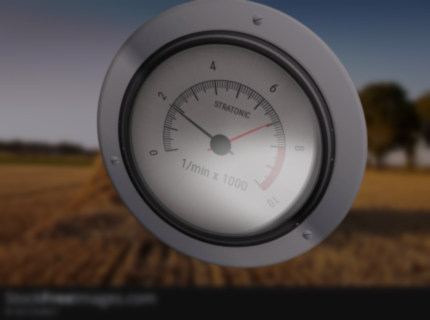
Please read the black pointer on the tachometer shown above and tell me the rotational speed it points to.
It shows 2000 rpm
